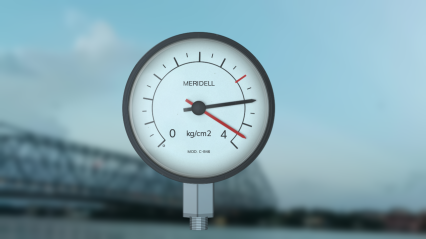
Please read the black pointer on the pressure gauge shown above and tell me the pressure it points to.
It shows 3.2 kg/cm²
